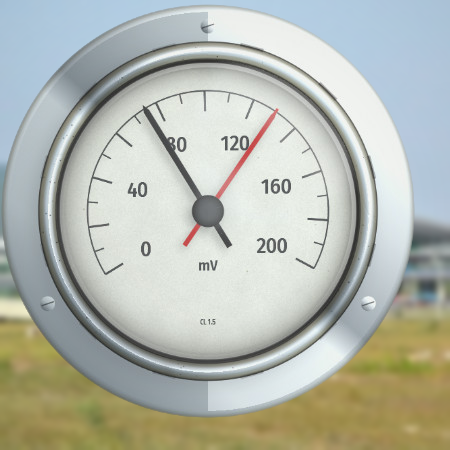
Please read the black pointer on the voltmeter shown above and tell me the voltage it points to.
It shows 75 mV
